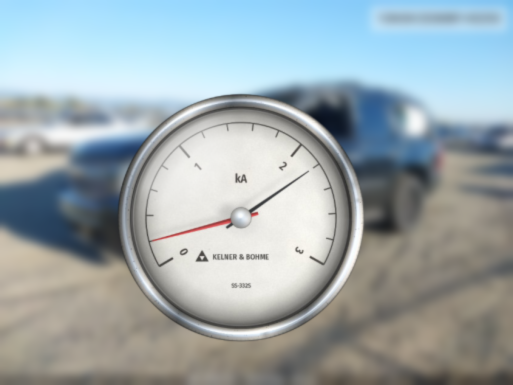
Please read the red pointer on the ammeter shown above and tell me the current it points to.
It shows 0.2 kA
